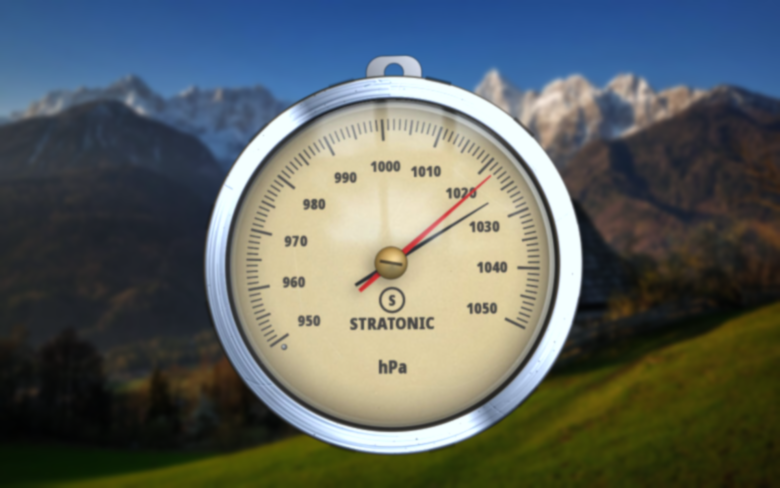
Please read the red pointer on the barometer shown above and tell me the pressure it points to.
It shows 1022 hPa
